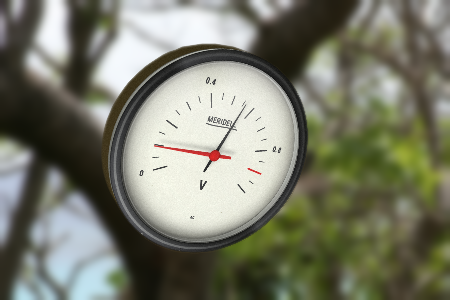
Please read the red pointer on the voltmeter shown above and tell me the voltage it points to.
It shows 0.1 V
